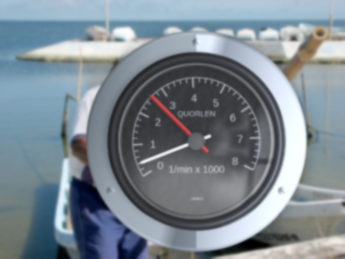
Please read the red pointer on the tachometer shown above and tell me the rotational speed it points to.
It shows 2600 rpm
